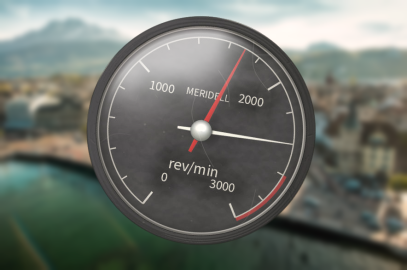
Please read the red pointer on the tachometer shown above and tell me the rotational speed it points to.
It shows 1700 rpm
